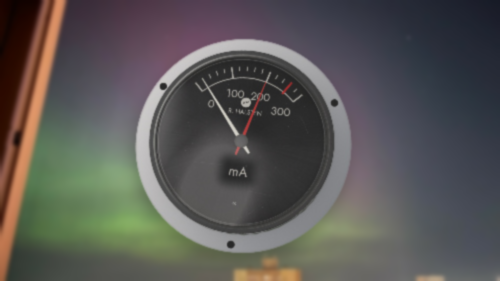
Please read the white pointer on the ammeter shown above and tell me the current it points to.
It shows 20 mA
